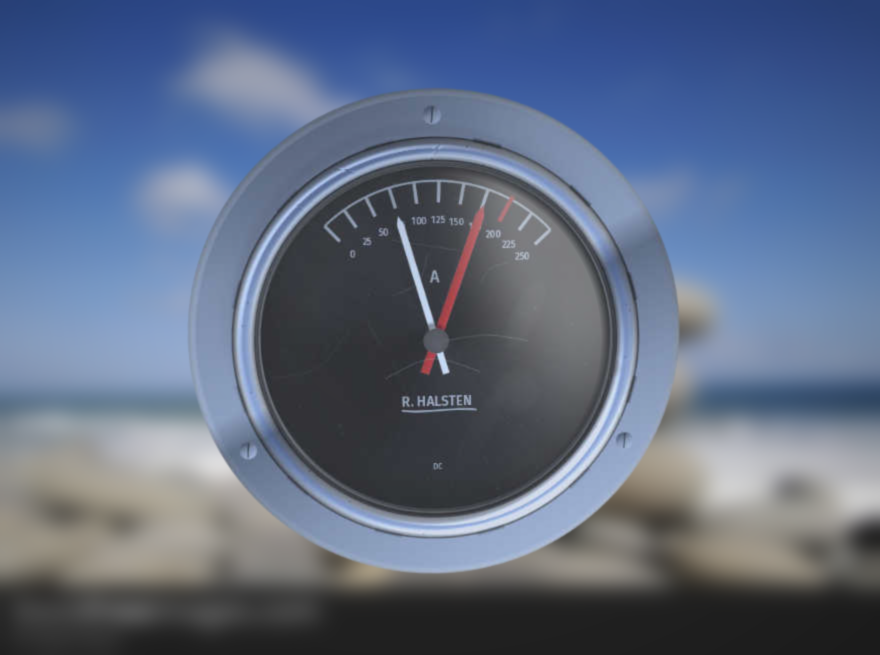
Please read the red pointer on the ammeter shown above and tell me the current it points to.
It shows 175 A
